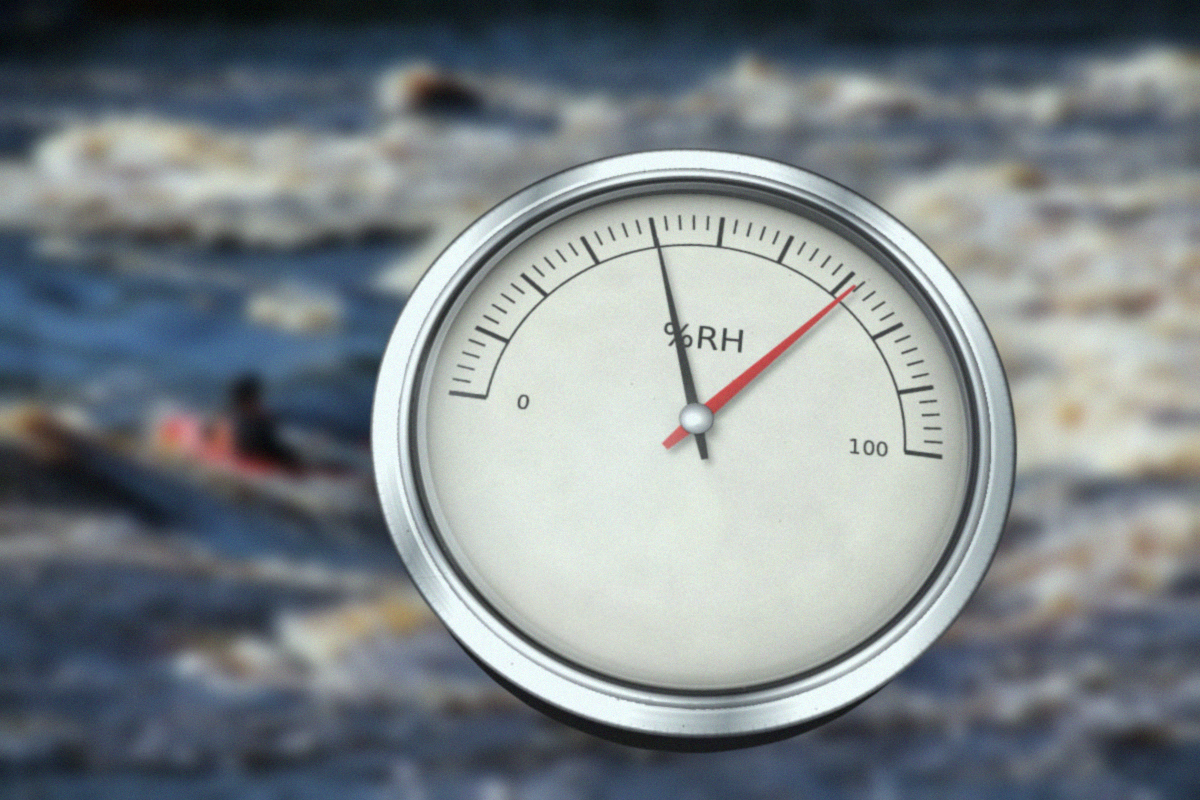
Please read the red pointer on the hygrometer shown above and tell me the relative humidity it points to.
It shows 72 %
